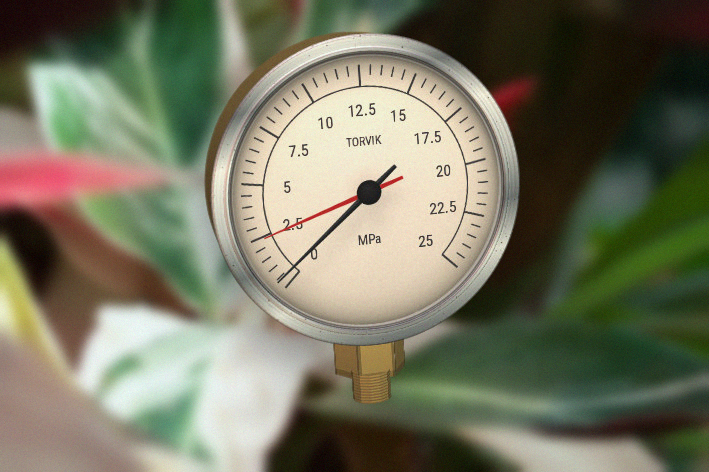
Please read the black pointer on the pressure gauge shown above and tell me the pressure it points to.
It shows 0.5 MPa
